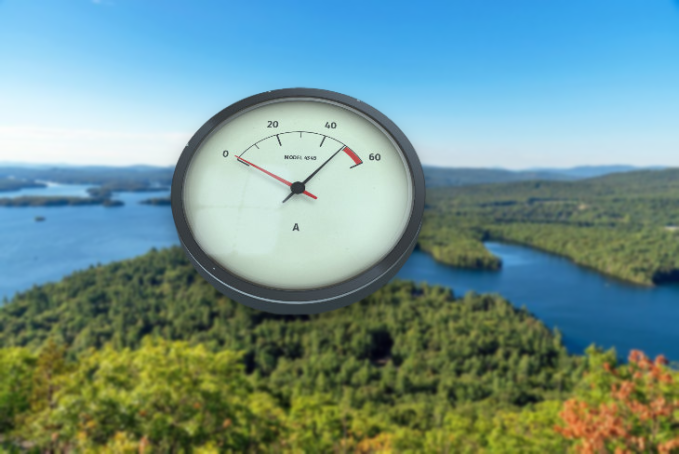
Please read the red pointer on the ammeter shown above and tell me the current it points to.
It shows 0 A
